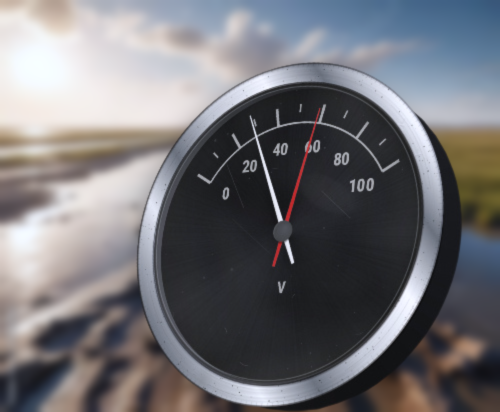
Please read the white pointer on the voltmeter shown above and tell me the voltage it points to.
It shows 30 V
